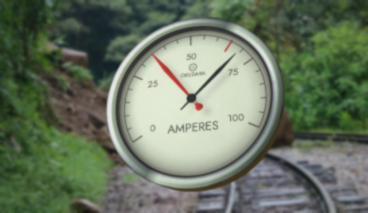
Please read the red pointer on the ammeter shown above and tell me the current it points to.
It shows 35 A
